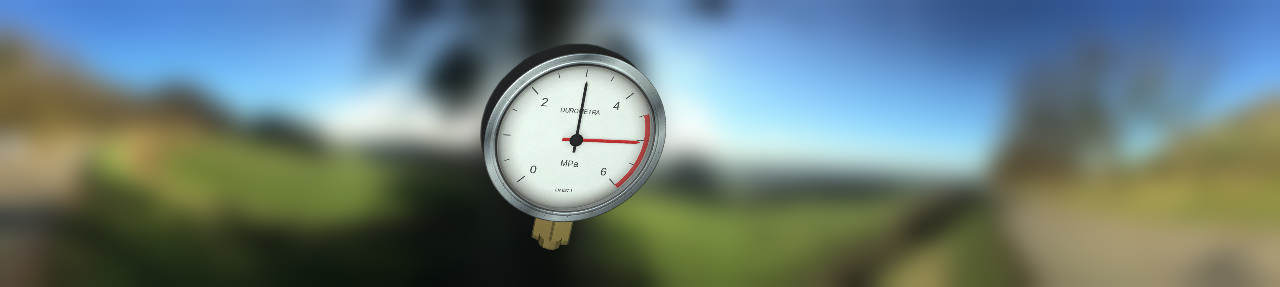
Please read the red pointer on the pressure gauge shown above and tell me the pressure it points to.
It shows 5 MPa
